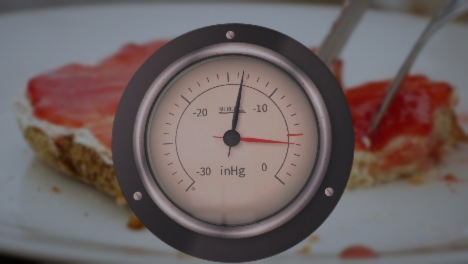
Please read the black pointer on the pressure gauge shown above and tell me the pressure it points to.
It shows -13.5 inHg
